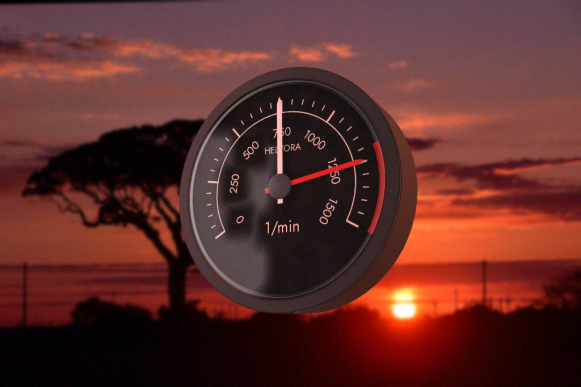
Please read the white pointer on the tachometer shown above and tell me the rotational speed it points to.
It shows 750 rpm
